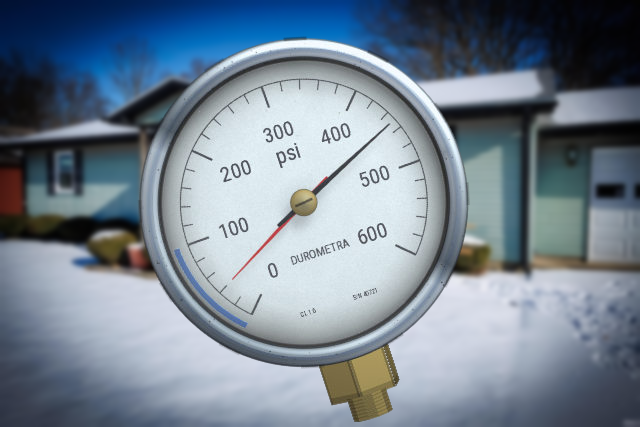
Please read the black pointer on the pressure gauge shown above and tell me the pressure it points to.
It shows 450 psi
